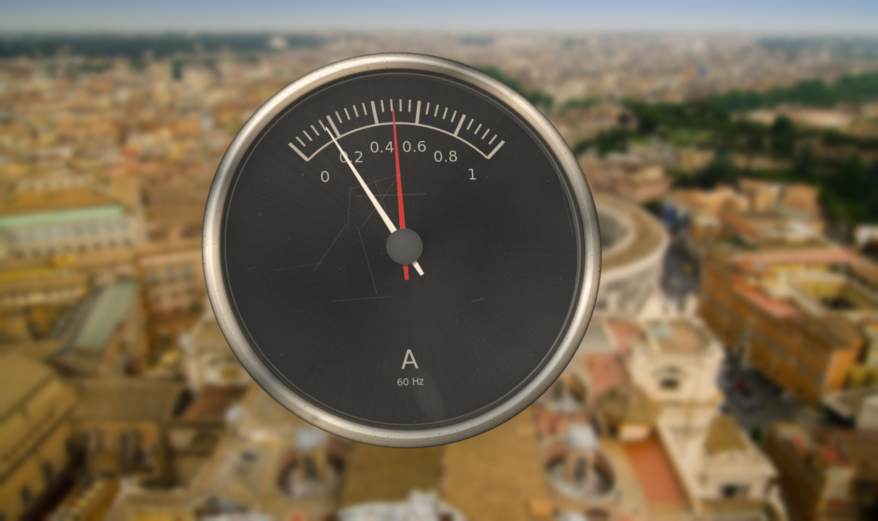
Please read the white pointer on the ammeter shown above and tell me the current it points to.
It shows 0.16 A
